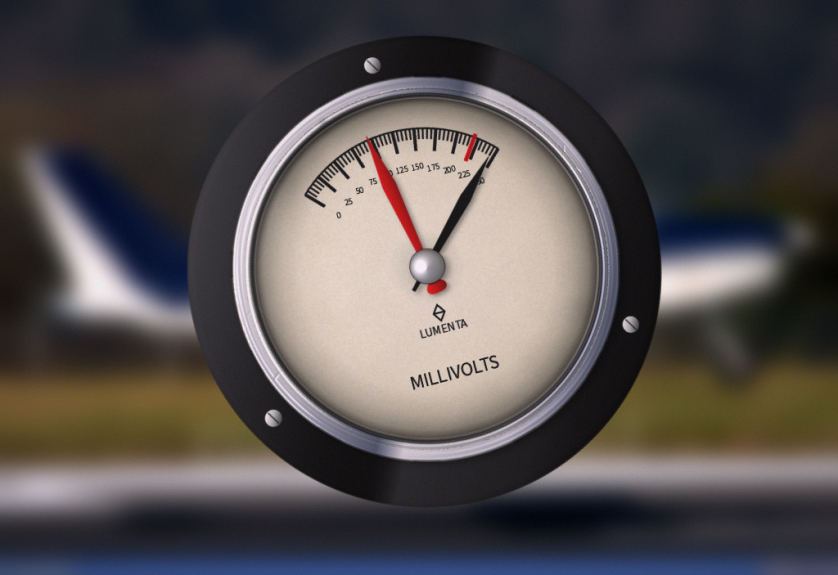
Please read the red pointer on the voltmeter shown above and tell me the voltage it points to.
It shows 95 mV
